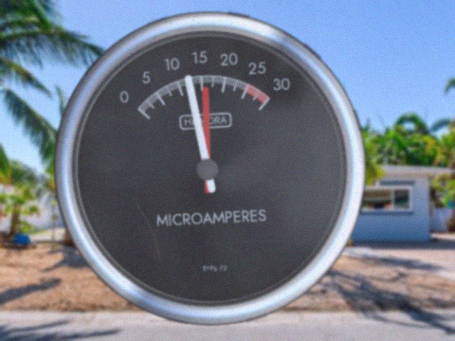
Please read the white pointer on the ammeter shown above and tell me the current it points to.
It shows 12.5 µA
